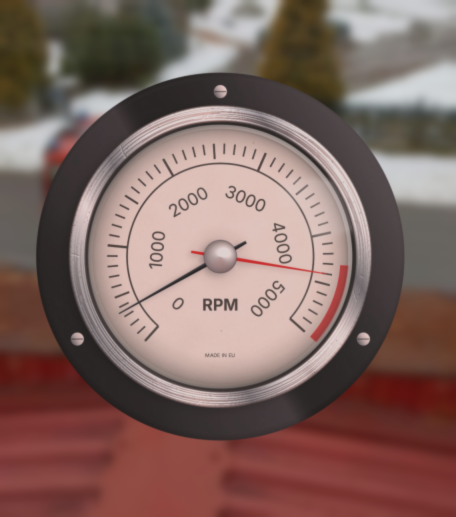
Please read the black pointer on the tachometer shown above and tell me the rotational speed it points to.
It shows 350 rpm
